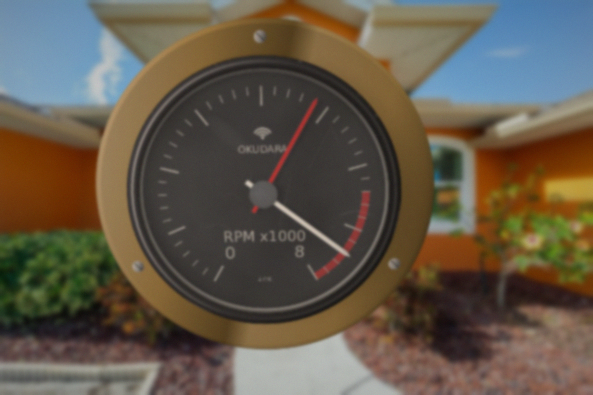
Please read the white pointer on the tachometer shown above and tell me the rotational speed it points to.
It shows 7400 rpm
